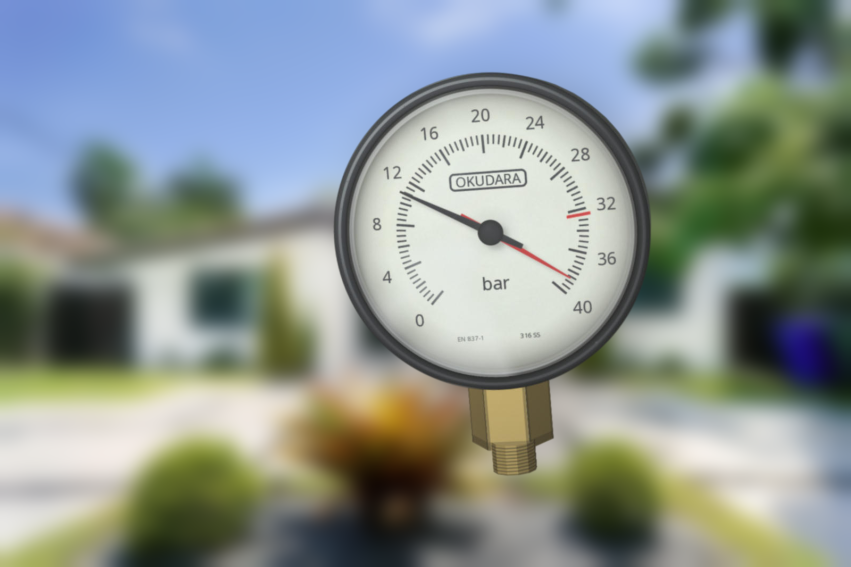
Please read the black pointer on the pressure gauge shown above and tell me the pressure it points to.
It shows 11 bar
